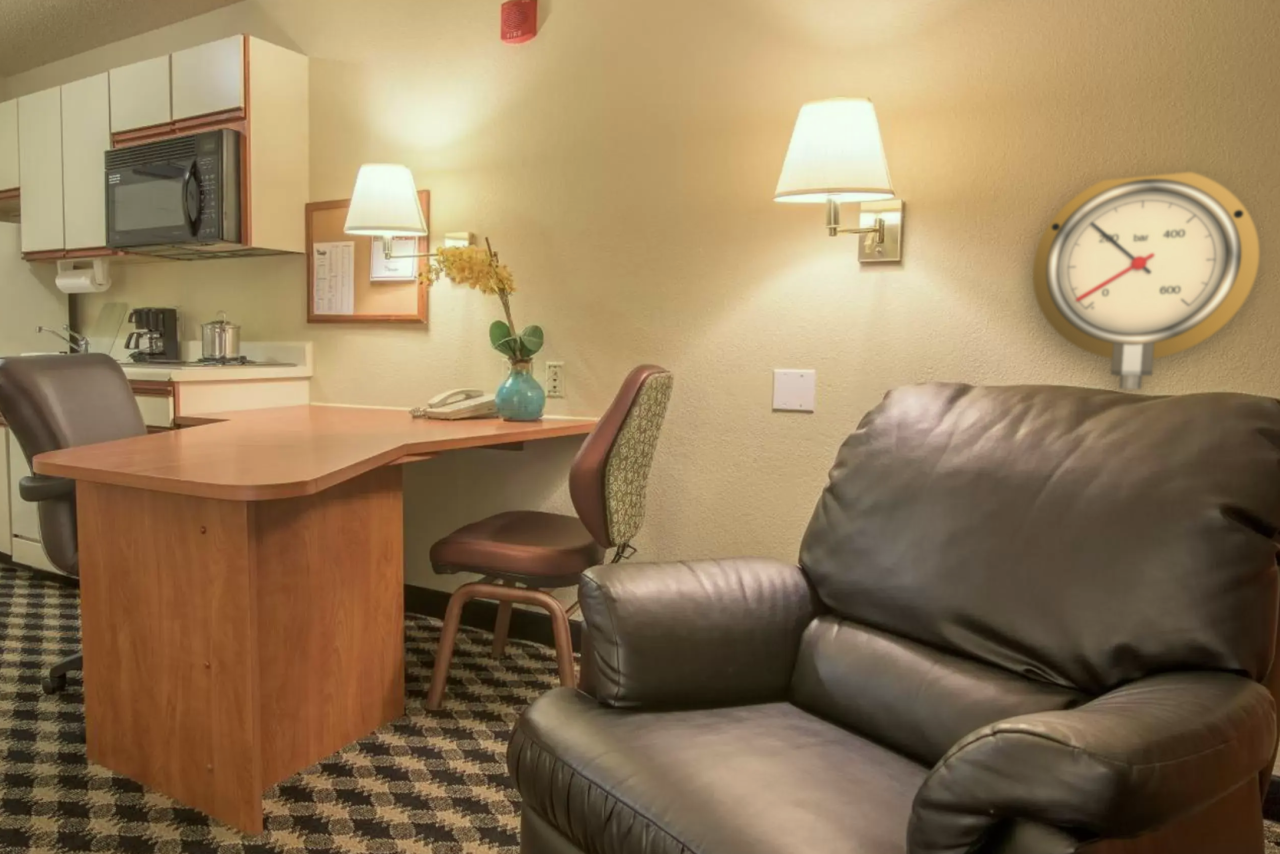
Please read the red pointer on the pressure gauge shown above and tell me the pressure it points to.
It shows 25 bar
